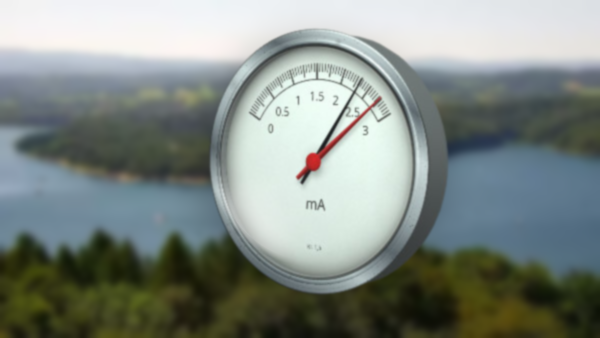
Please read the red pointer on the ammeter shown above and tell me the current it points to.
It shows 2.75 mA
